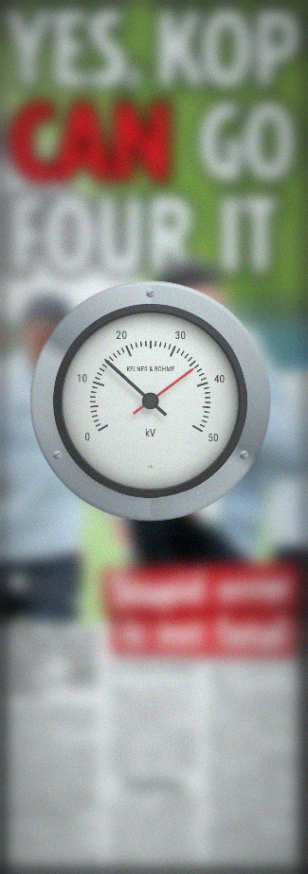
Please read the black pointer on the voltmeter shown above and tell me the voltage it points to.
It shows 15 kV
